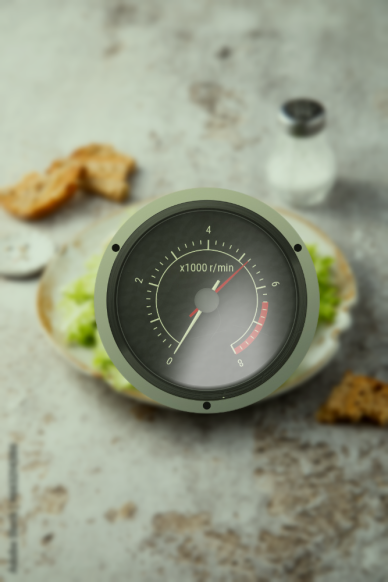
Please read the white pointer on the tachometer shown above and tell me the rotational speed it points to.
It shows 0 rpm
